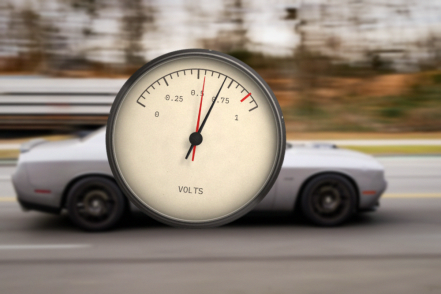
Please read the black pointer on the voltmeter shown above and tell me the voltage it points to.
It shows 0.7 V
